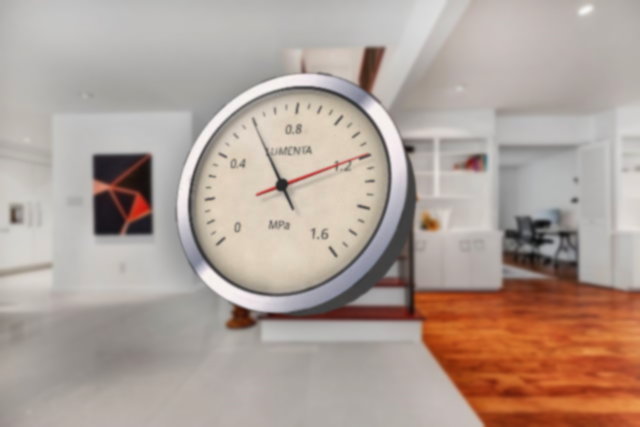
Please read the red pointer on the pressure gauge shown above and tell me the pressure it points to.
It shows 1.2 MPa
